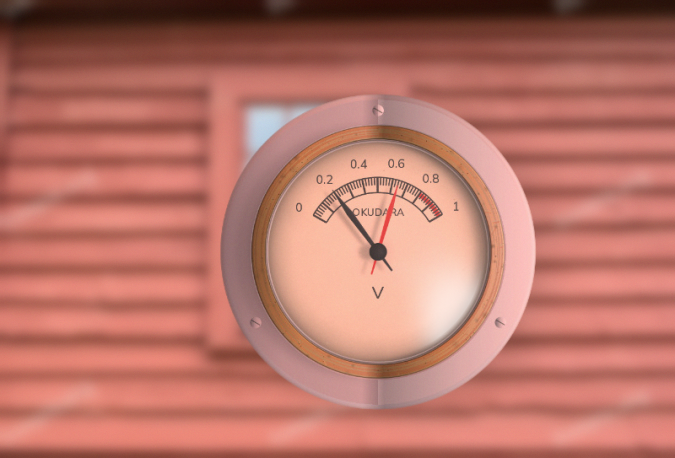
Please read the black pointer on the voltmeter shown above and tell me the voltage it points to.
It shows 0.2 V
